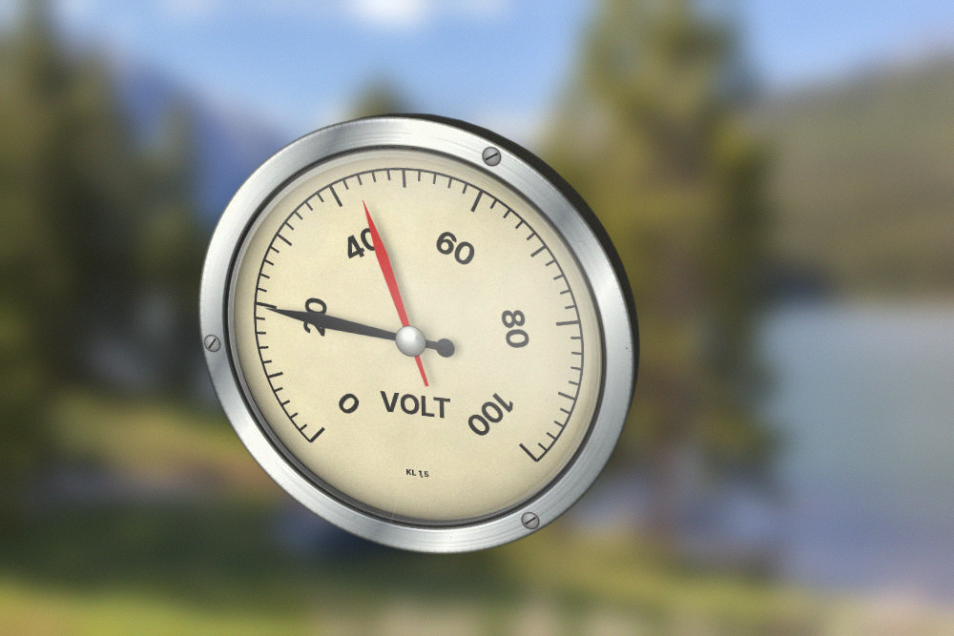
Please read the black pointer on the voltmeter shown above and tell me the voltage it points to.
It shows 20 V
